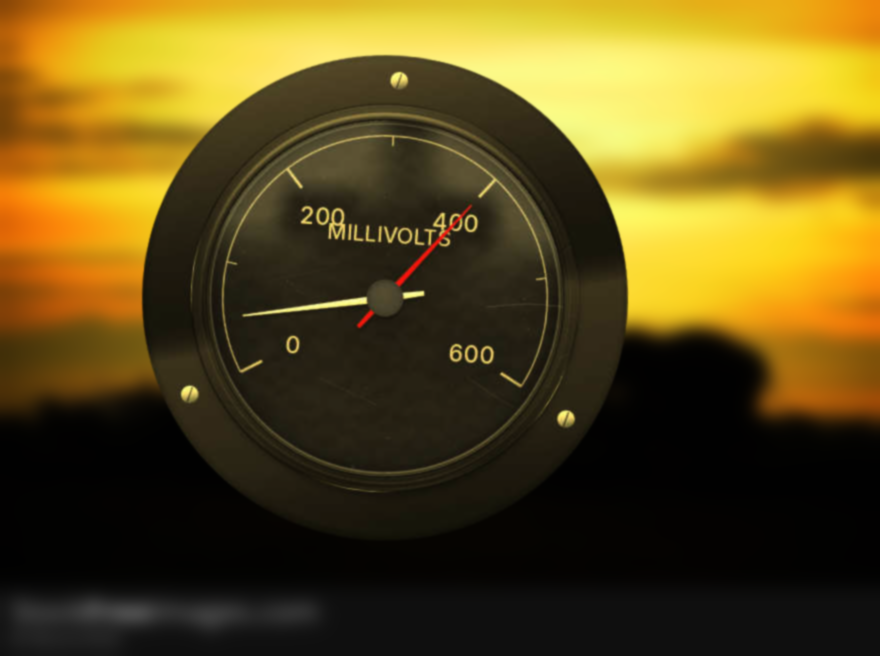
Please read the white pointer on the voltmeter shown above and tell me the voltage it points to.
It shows 50 mV
